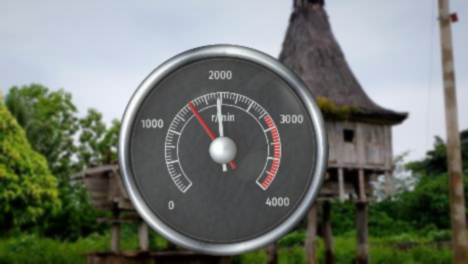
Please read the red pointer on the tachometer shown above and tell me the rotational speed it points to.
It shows 1500 rpm
